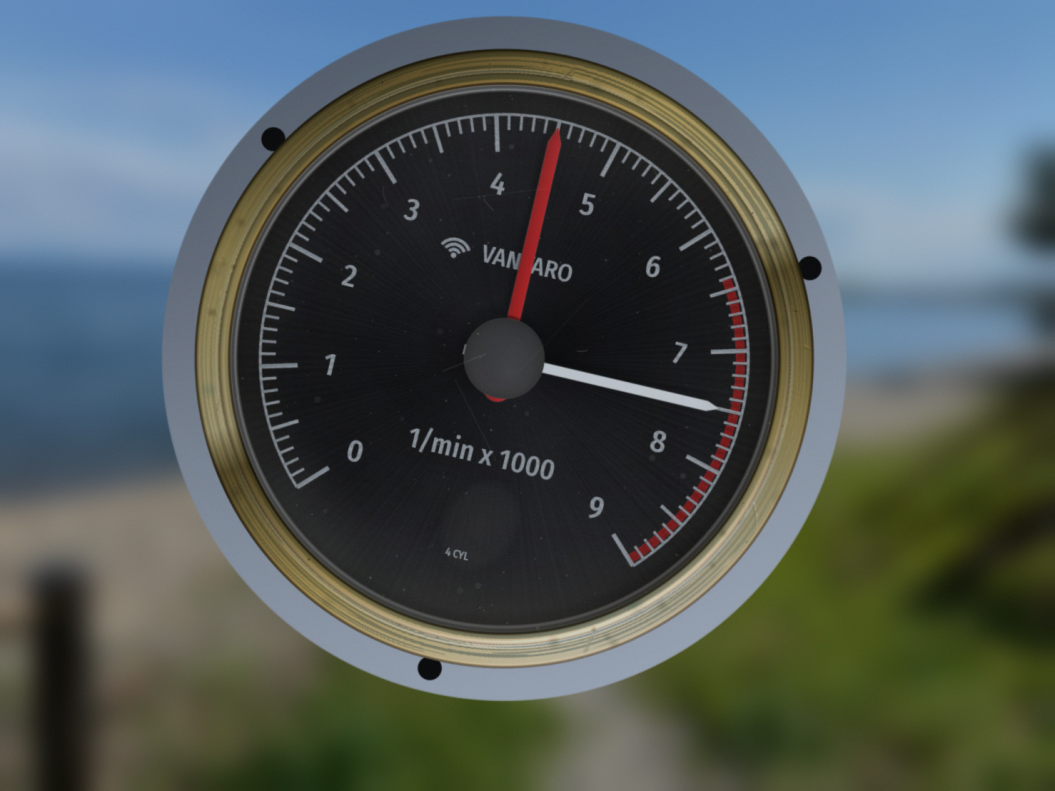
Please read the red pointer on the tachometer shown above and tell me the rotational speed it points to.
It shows 4500 rpm
